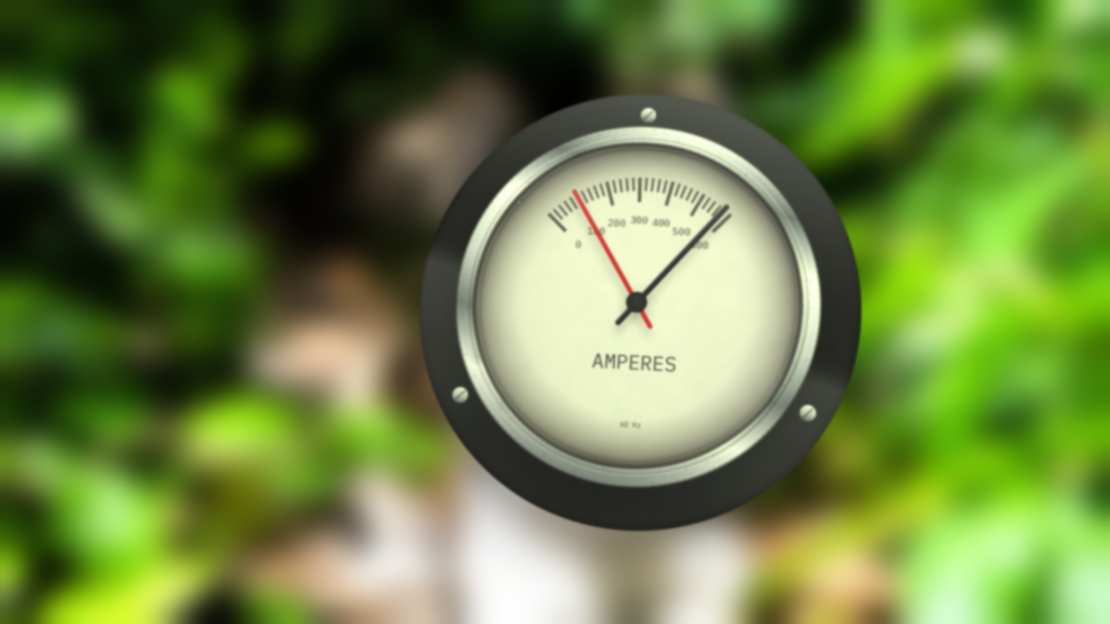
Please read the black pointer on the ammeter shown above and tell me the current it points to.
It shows 580 A
